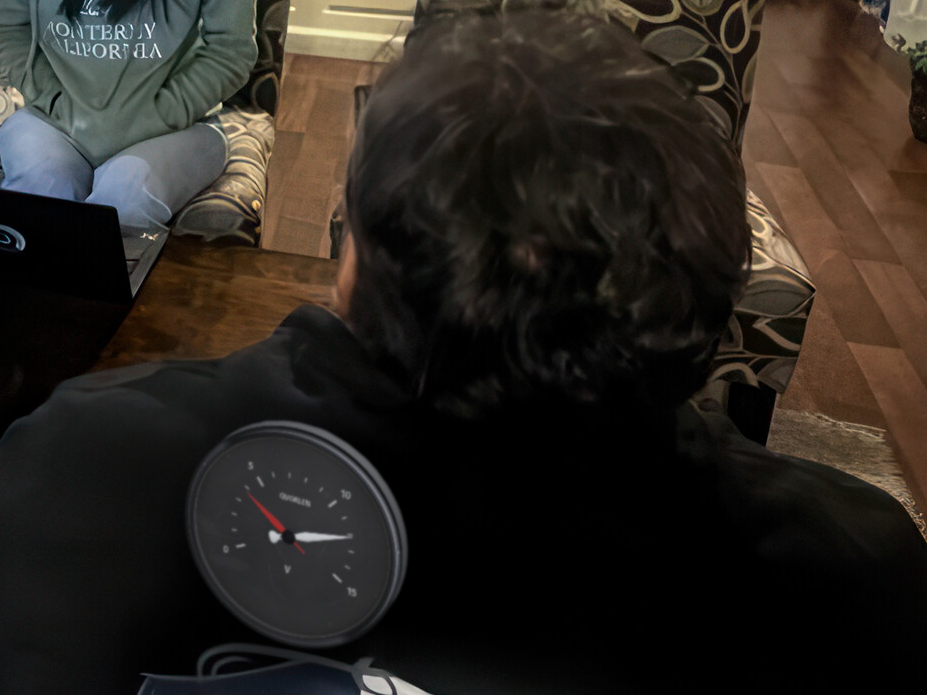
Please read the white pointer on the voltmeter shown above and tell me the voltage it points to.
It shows 12 V
